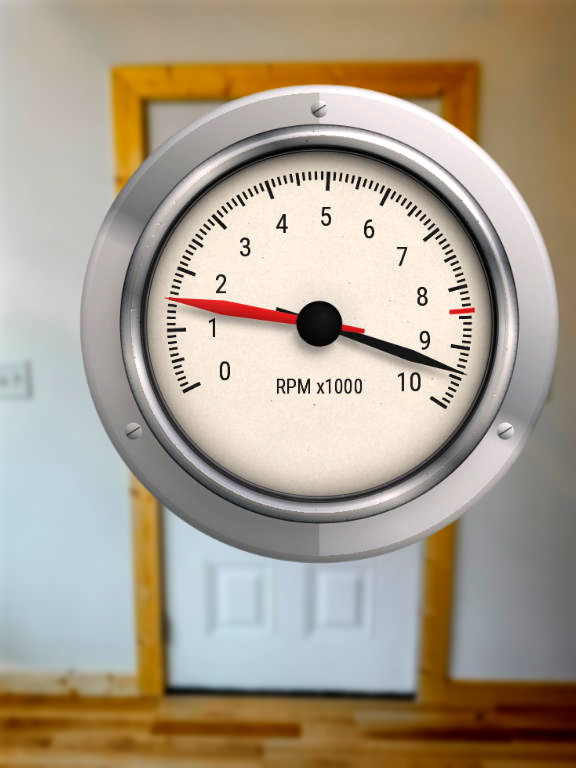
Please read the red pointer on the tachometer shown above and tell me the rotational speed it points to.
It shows 1500 rpm
